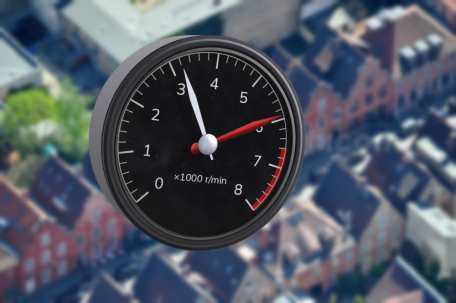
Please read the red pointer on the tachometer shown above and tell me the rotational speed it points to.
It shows 5900 rpm
